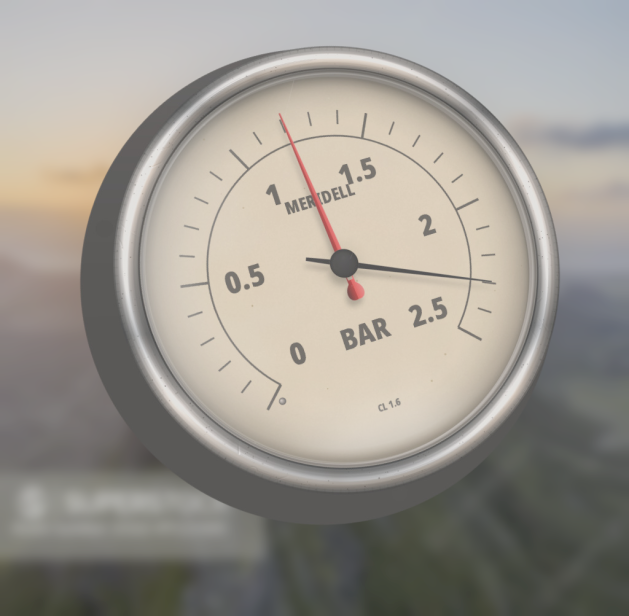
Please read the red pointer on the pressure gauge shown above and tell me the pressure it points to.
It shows 1.2 bar
